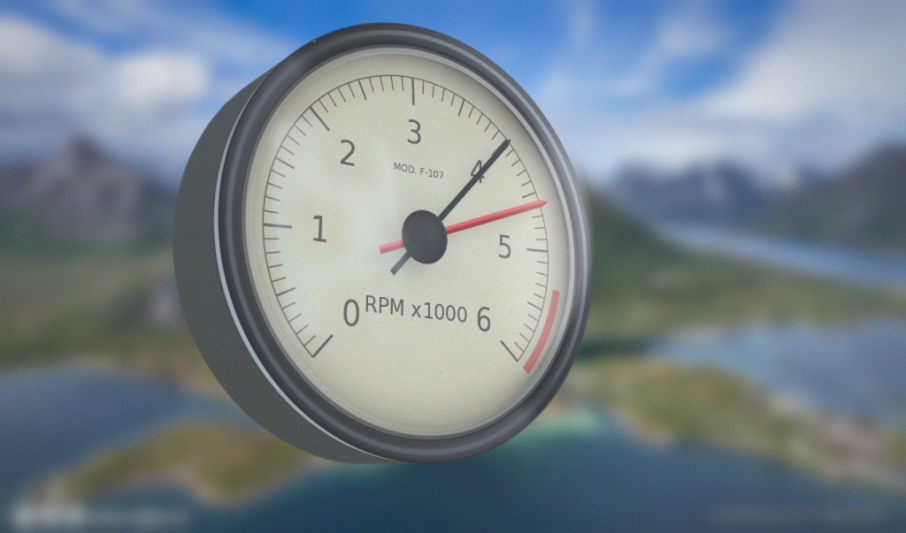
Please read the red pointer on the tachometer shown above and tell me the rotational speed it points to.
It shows 4600 rpm
